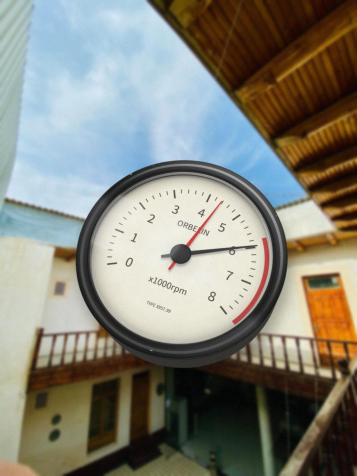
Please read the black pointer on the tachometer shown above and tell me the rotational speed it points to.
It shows 6000 rpm
